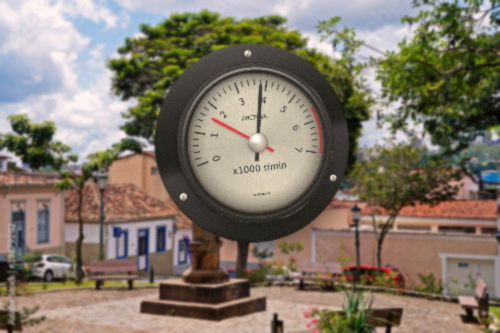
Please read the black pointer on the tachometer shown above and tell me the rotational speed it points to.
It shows 3800 rpm
